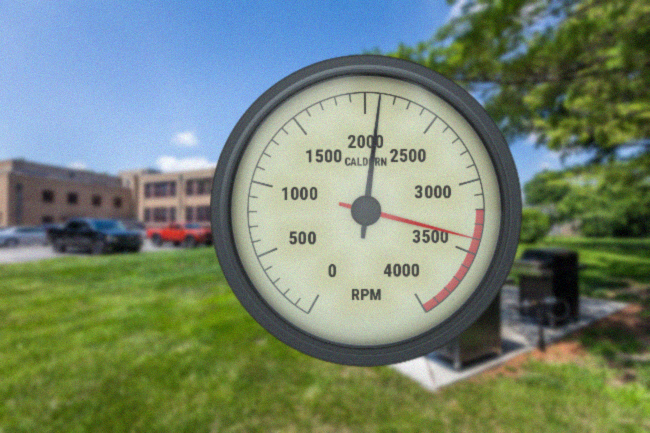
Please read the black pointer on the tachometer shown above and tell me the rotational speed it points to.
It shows 2100 rpm
